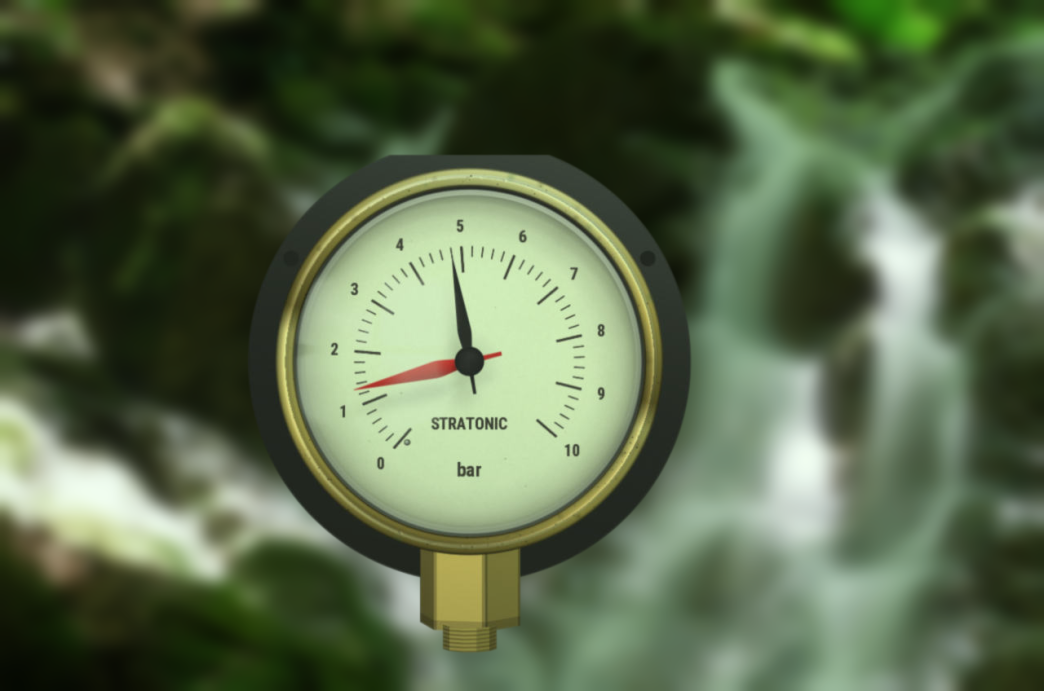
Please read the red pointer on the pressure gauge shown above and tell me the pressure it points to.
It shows 1.3 bar
